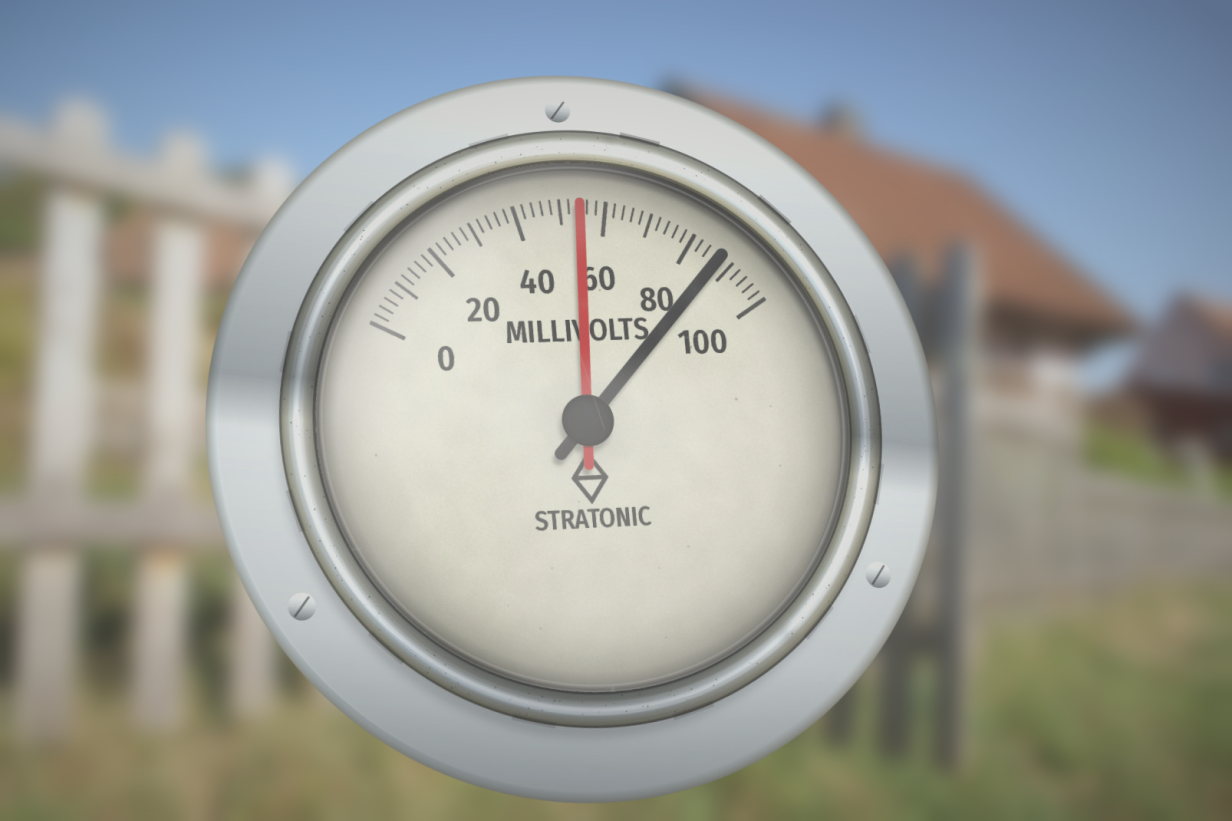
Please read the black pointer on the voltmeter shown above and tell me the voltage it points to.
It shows 87 mV
